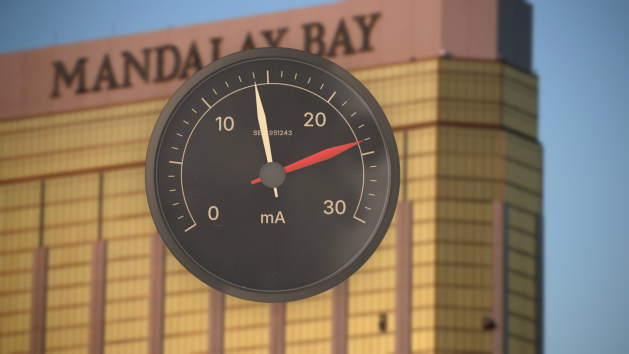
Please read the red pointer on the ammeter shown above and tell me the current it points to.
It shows 24 mA
